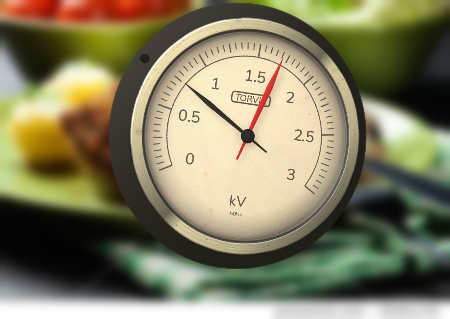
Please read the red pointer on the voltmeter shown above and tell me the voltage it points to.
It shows 1.7 kV
